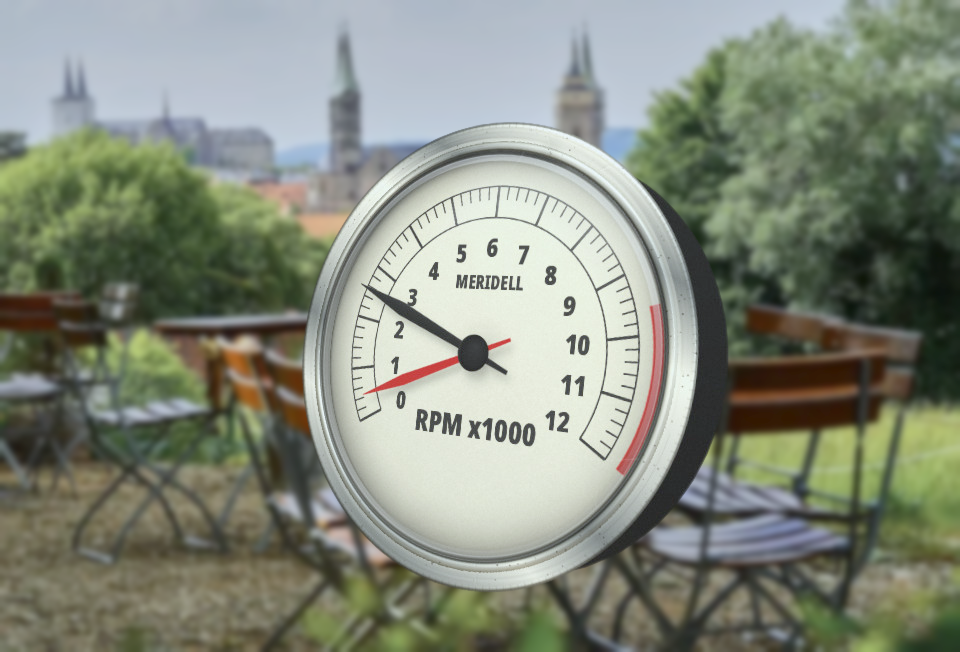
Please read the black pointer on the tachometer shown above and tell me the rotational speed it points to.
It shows 2600 rpm
